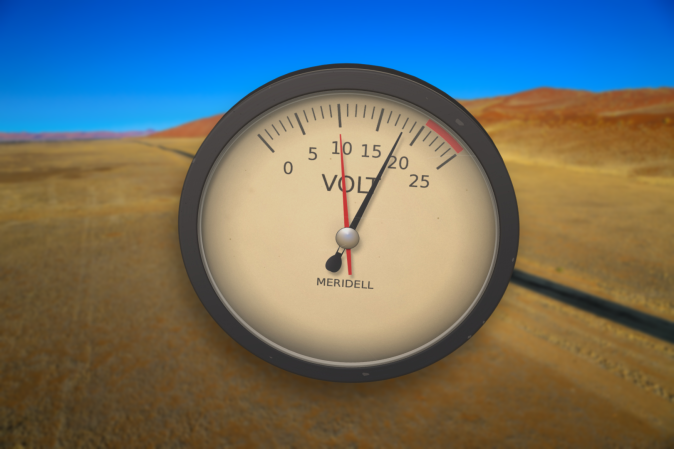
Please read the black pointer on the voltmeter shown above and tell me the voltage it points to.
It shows 18 V
